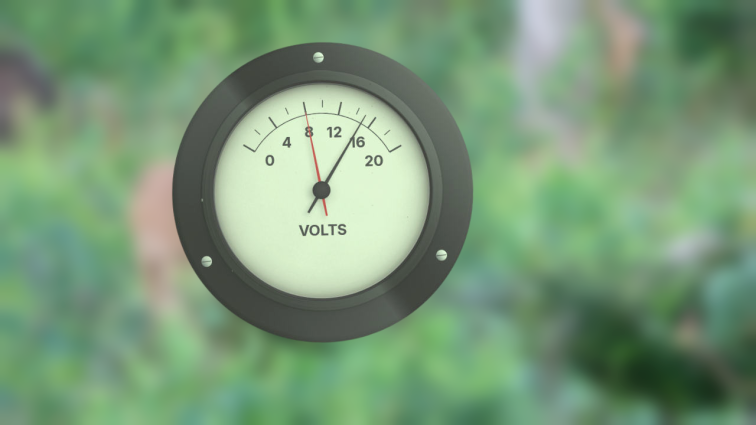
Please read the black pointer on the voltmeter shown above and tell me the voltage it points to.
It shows 15 V
